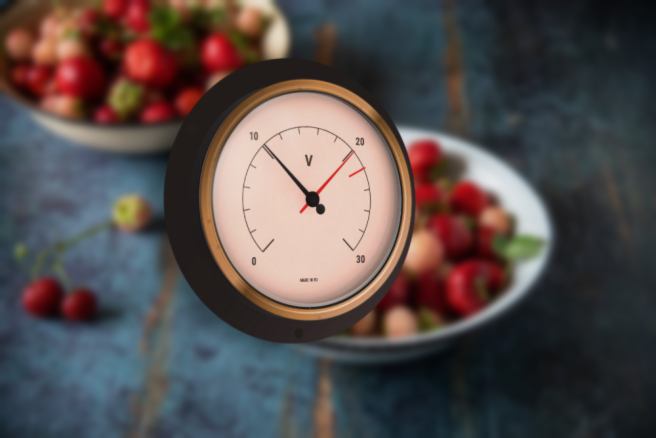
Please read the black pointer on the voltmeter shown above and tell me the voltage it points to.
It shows 10 V
